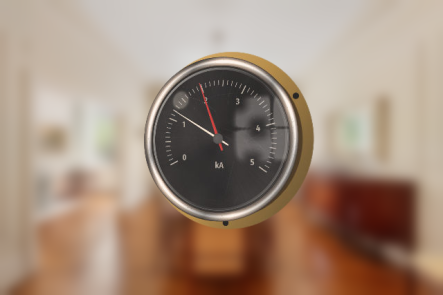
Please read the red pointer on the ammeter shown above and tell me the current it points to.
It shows 2 kA
